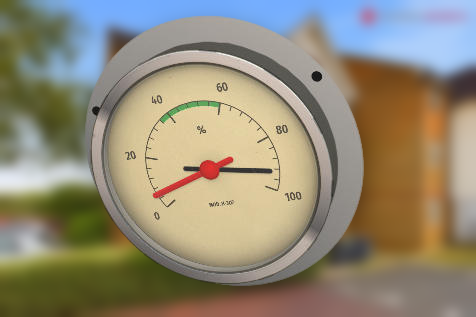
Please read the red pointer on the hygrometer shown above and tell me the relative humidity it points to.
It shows 6 %
